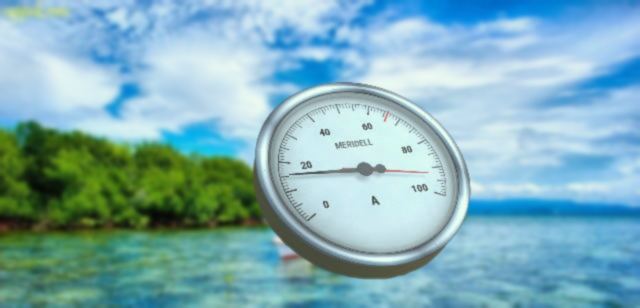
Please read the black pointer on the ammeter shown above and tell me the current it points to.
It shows 15 A
